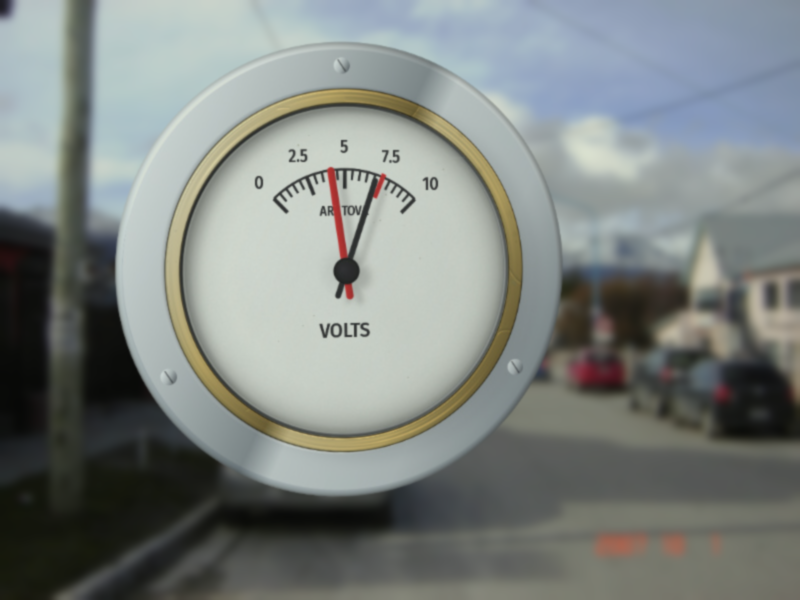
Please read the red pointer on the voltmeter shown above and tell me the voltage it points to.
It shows 4 V
